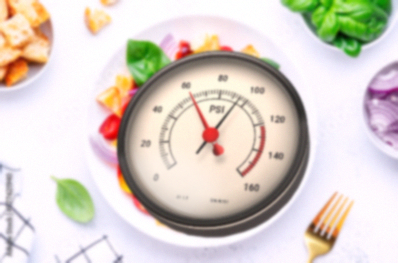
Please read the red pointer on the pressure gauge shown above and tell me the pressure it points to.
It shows 60 psi
